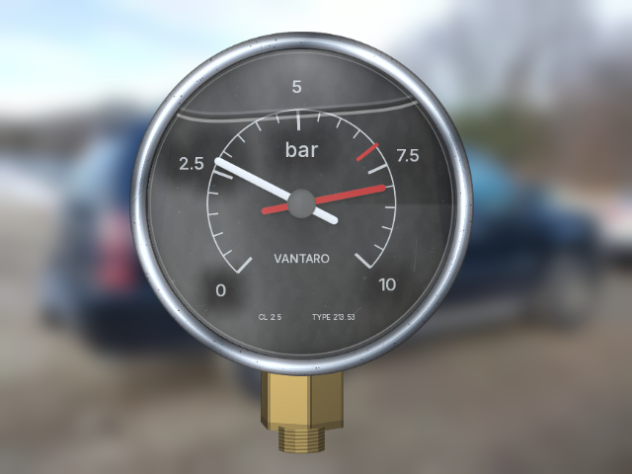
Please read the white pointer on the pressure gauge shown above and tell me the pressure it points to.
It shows 2.75 bar
